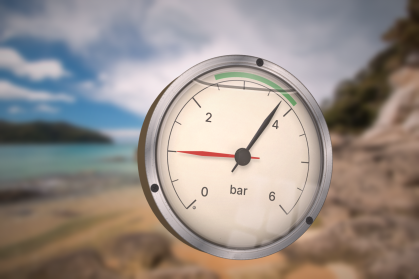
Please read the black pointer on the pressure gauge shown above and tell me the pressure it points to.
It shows 3.75 bar
